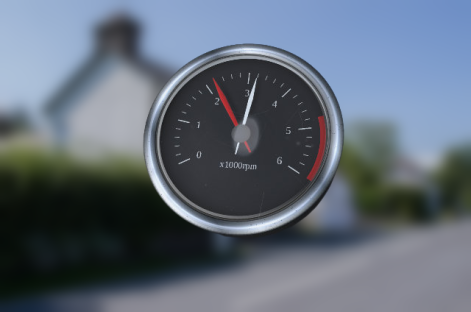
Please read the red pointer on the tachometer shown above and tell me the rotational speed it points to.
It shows 2200 rpm
